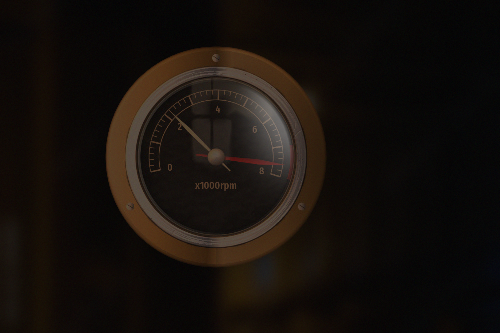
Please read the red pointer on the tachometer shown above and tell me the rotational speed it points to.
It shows 7600 rpm
